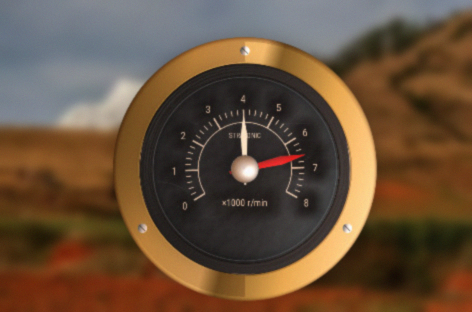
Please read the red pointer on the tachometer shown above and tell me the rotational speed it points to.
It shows 6600 rpm
